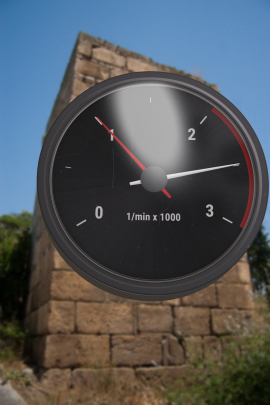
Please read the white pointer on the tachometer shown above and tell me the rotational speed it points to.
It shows 2500 rpm
